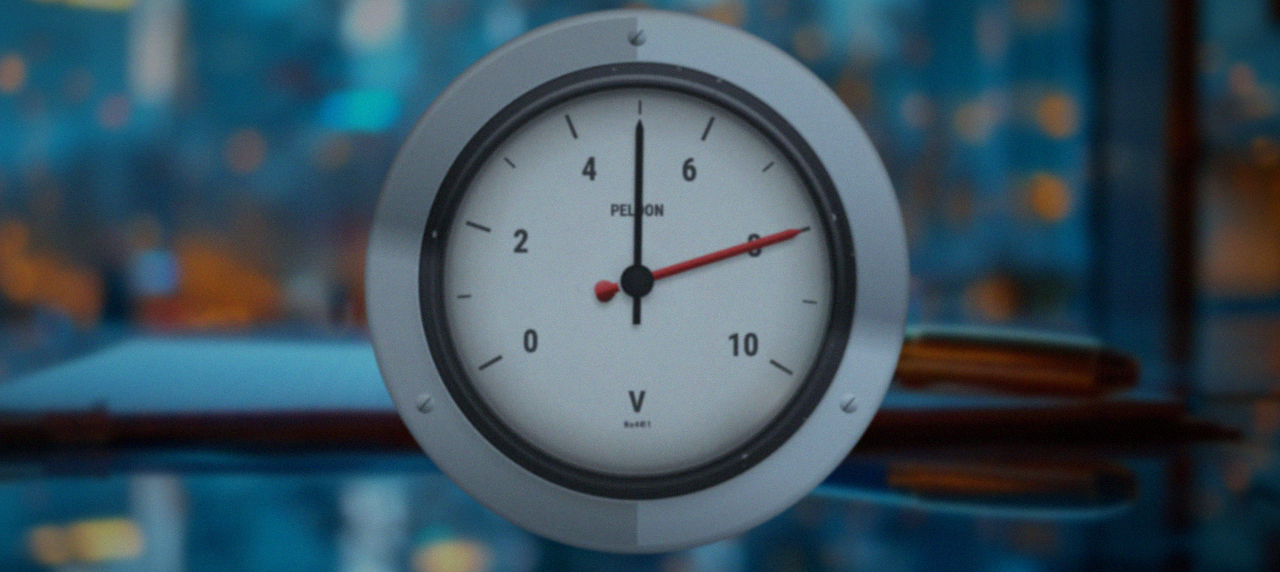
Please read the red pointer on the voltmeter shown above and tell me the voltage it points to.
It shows 8 V
